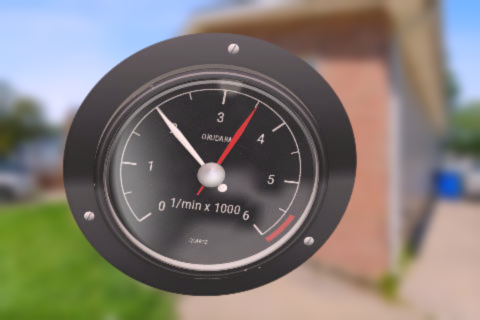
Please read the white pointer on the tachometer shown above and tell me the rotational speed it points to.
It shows 2000 rpm
